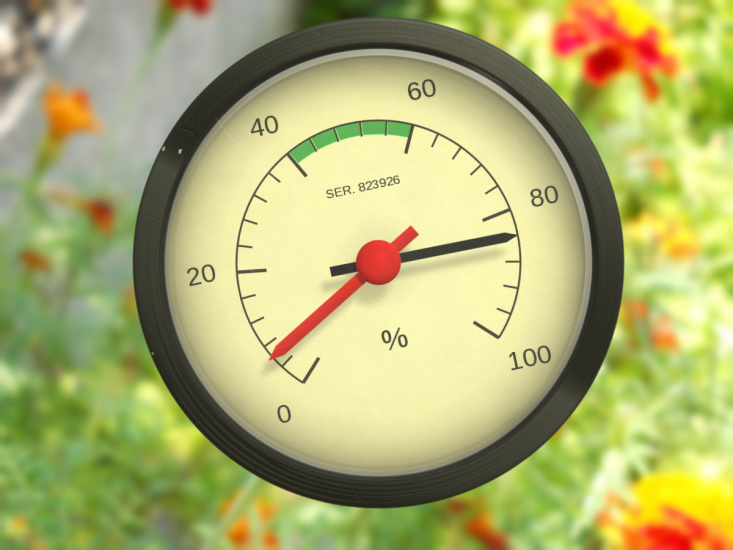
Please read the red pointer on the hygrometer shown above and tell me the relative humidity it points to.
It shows 6 %
